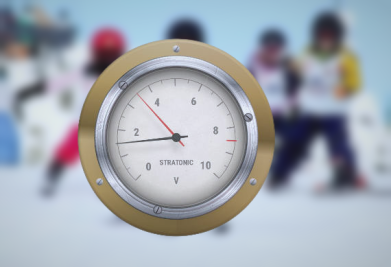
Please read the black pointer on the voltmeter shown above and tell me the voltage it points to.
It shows 1.5 V
